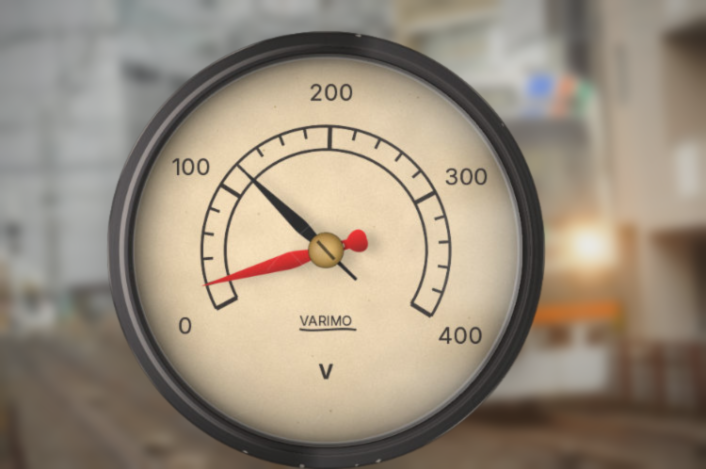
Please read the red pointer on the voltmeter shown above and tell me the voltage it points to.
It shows 20 V
